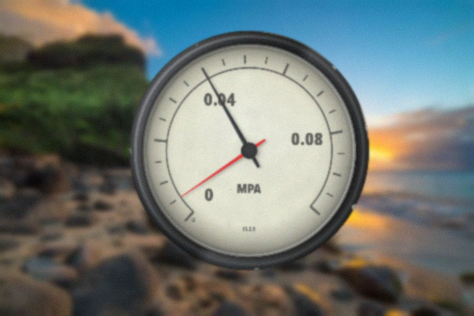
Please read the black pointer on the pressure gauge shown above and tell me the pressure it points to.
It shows 0.04 MPa
